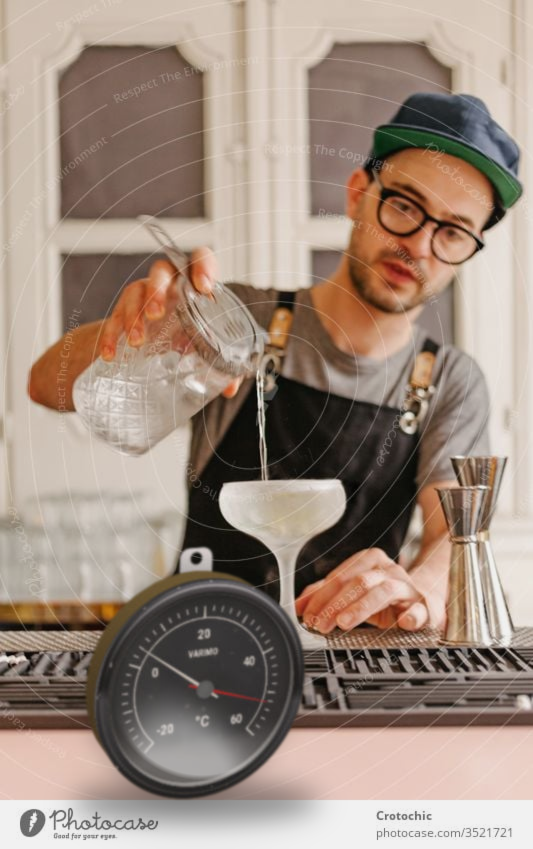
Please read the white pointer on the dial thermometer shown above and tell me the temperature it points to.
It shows 4 °C
